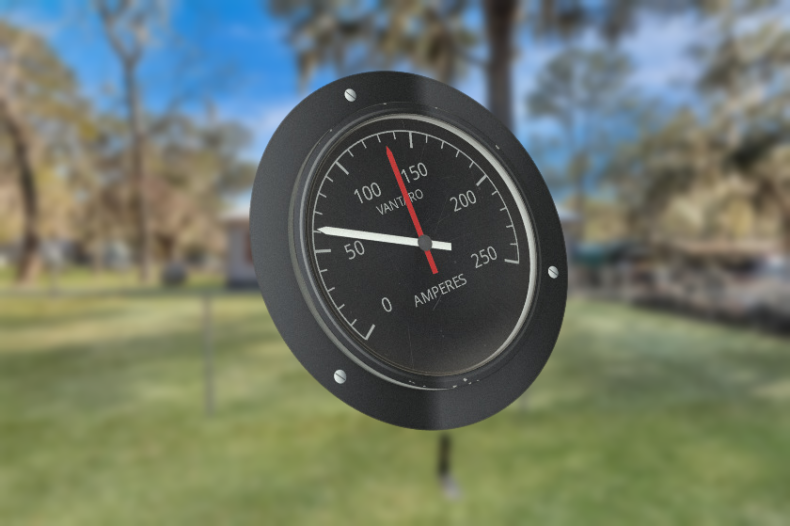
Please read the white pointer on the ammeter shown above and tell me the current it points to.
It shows 60 A
